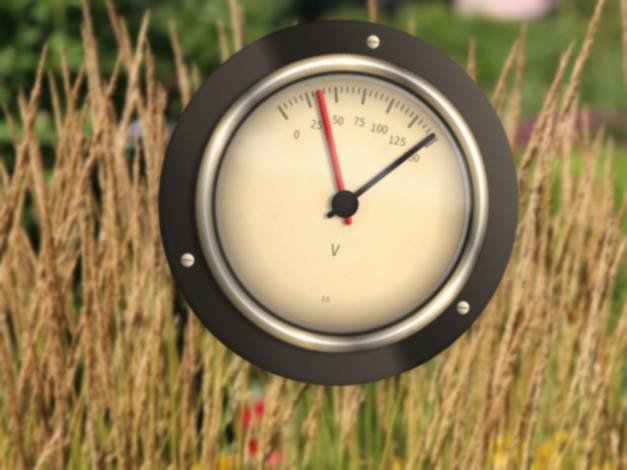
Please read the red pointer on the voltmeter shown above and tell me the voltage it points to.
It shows 35 V
